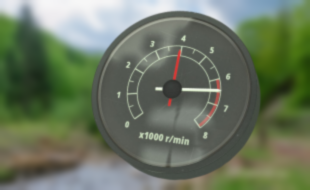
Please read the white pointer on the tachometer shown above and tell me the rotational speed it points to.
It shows 6500 rpm
